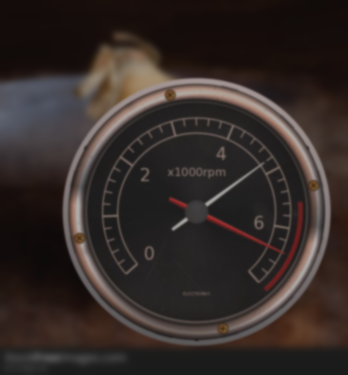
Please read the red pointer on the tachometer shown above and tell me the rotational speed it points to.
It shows 6400 rpm
